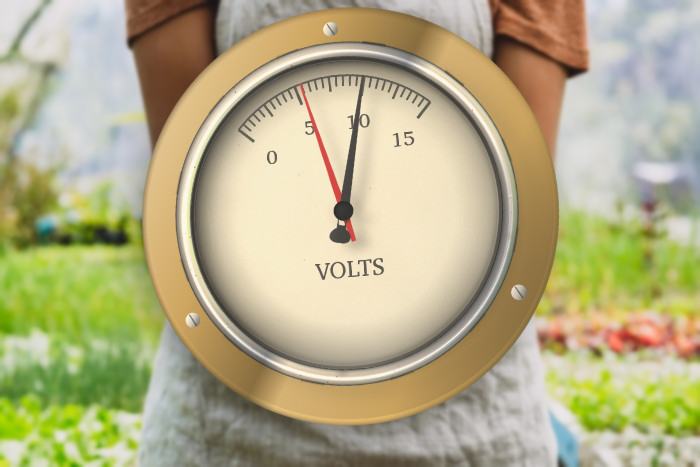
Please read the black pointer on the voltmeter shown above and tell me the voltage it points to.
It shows 10 V
